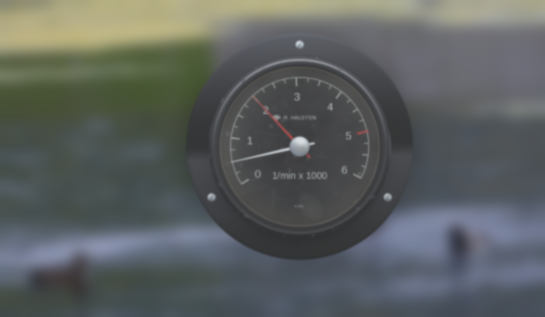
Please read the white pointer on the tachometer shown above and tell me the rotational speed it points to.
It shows 500 rpm
